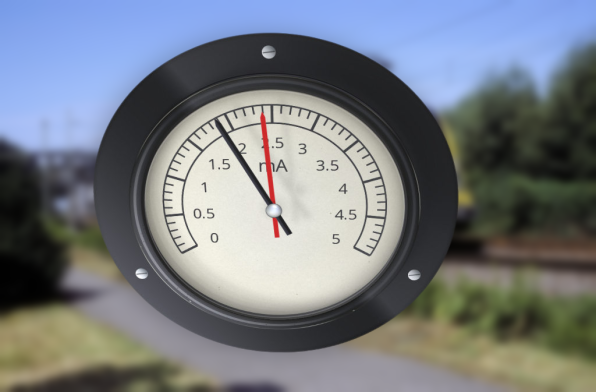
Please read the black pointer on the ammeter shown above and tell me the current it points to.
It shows 1.9 mA
